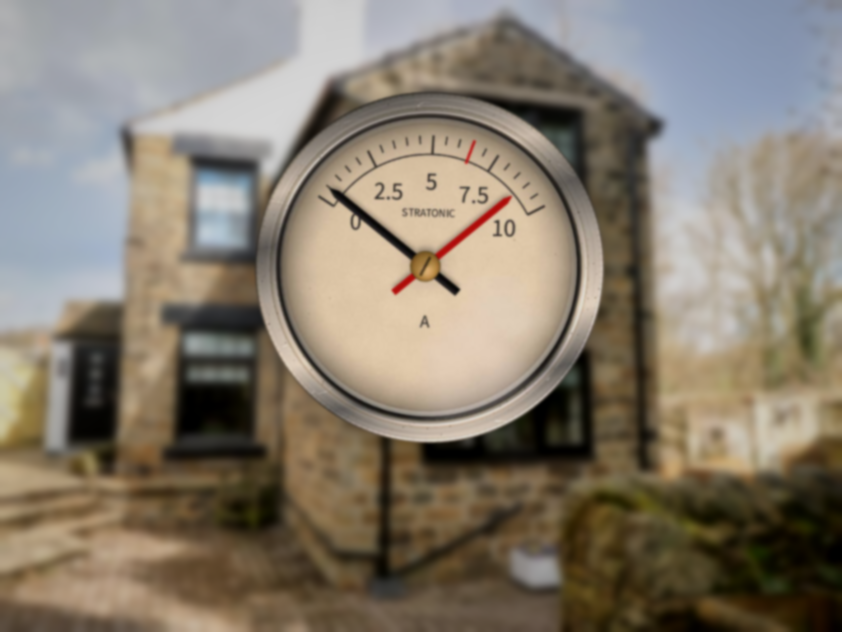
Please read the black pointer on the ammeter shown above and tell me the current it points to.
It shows 0.5 A
